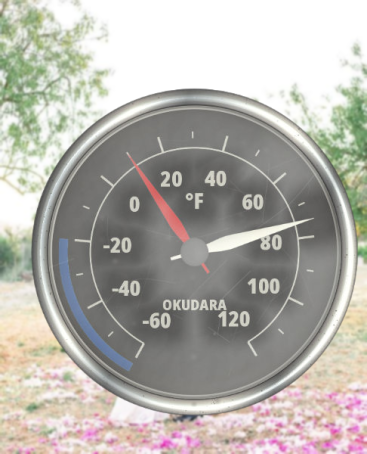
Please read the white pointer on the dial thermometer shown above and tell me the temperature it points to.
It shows 75 °F
